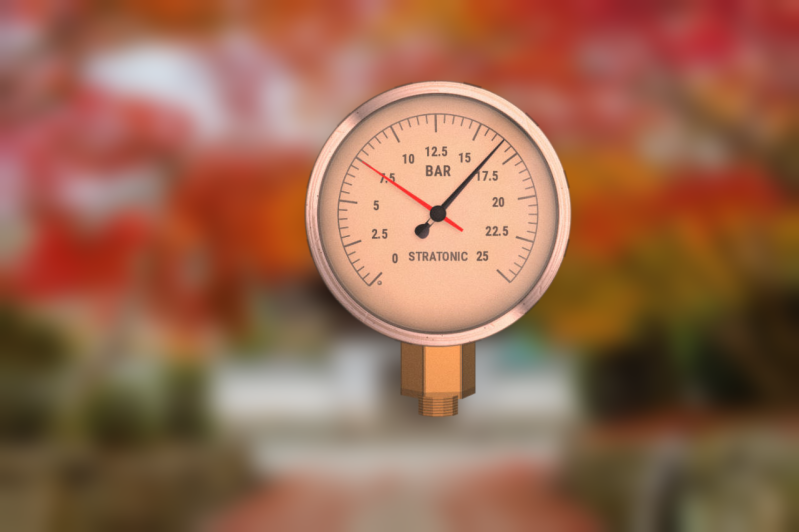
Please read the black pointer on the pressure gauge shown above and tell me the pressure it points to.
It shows 16.5 bar
